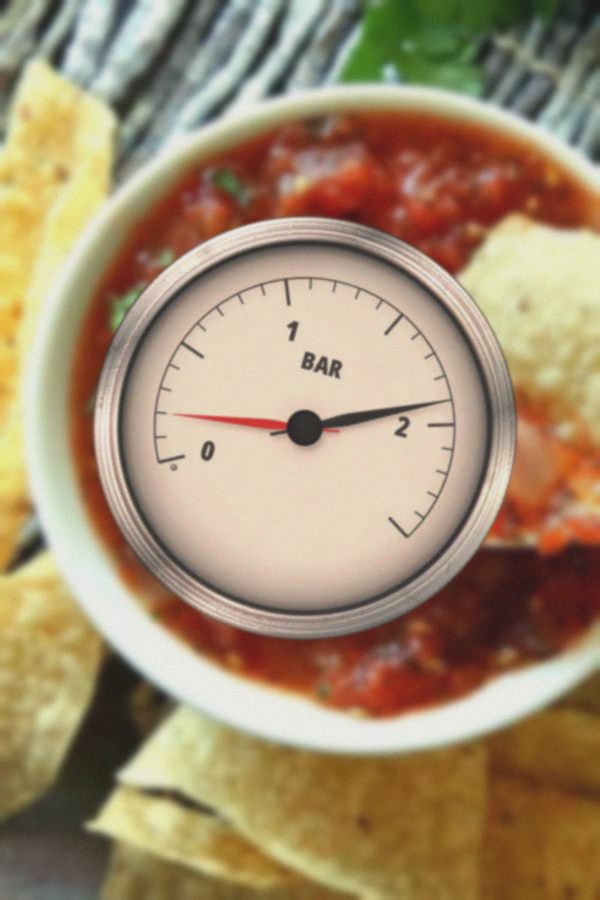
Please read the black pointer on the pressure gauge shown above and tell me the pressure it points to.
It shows 1.9 bar
